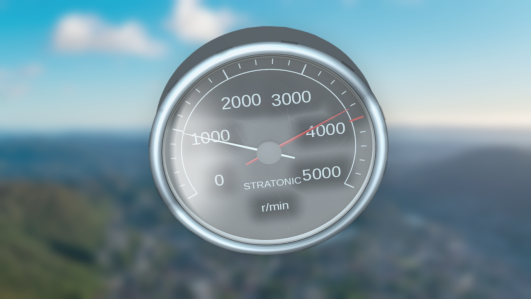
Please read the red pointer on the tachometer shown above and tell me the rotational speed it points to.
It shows 3800 rpm
